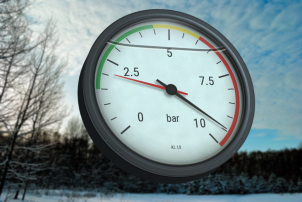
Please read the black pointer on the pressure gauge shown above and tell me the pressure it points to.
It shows 9.5 bar
